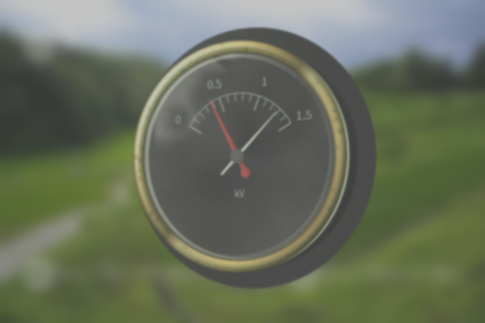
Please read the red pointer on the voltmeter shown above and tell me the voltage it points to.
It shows 0.4 kV
